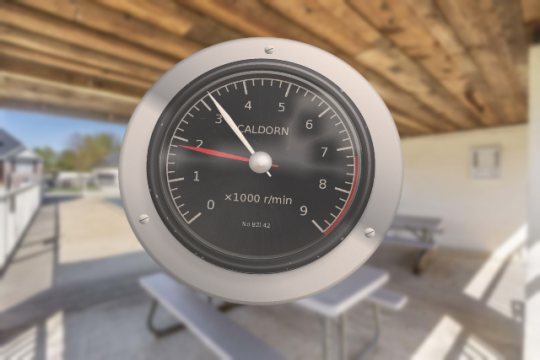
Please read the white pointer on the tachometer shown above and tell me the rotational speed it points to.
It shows 3200 rpm
